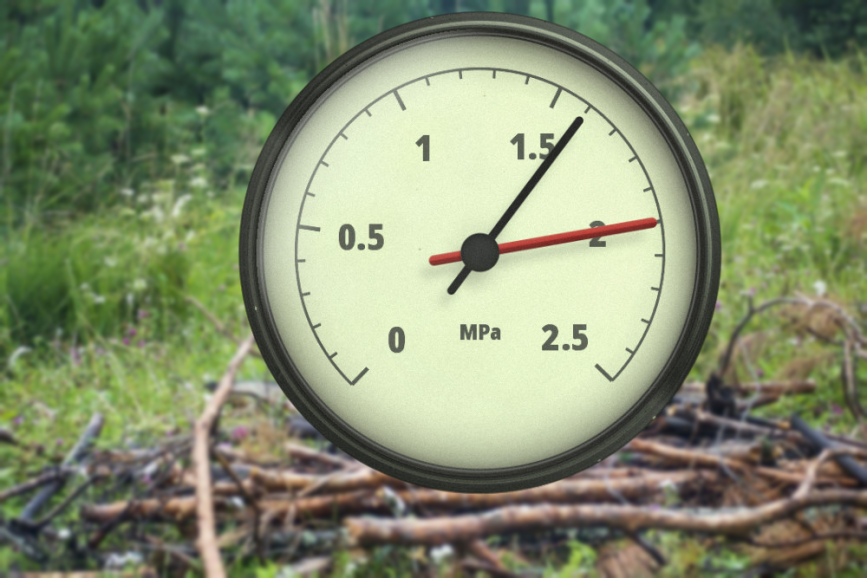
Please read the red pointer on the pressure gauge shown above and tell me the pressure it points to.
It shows 2 MPa
